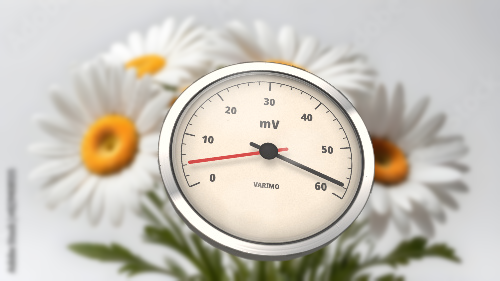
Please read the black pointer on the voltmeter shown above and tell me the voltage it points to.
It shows 58 mV
